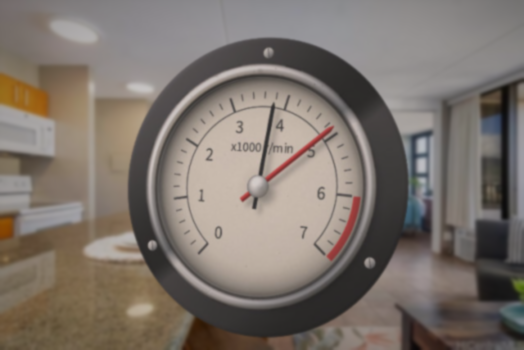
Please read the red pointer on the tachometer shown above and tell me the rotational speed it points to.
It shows 4900 rpm
